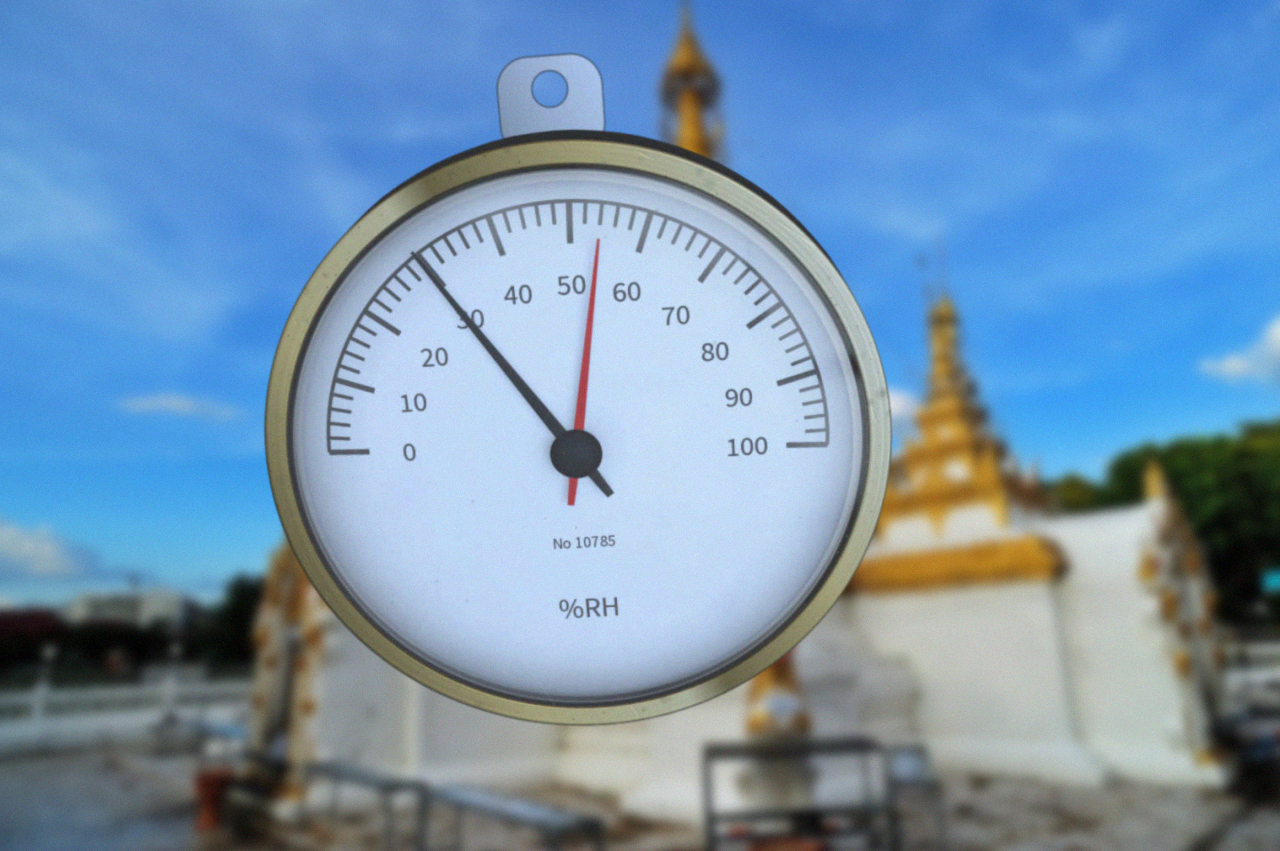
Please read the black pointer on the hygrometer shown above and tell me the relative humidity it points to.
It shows 30 %
